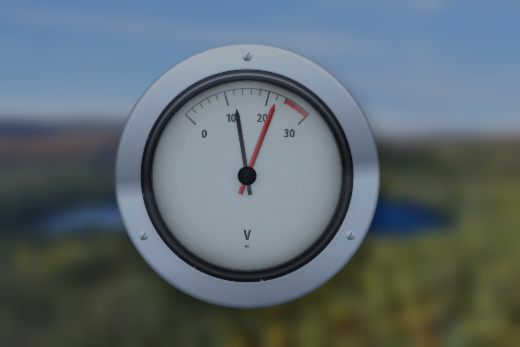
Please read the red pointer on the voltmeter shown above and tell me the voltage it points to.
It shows 22 V
